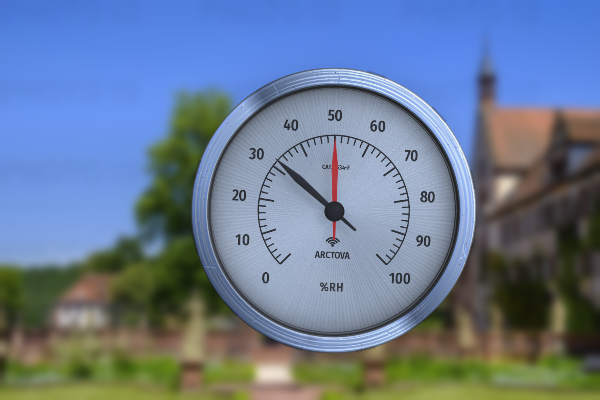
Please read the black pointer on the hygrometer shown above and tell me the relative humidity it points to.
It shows 32 %
